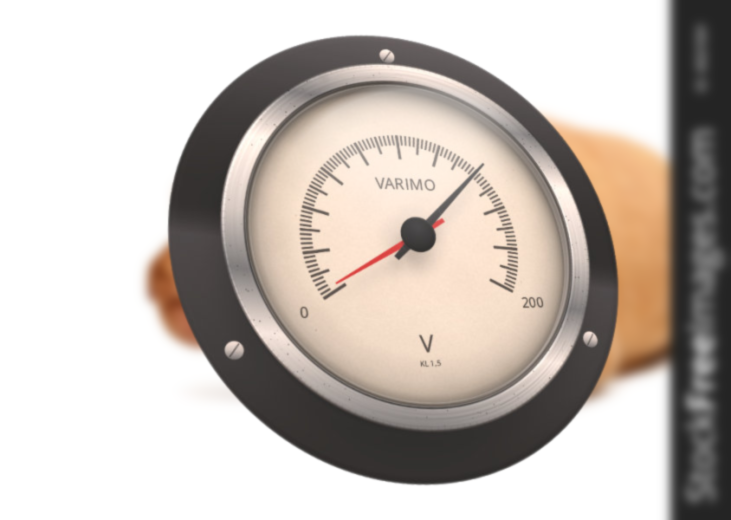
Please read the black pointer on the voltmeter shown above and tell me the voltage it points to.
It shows 140 V
